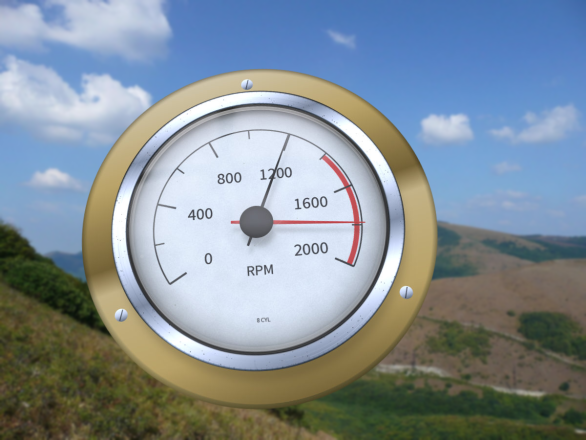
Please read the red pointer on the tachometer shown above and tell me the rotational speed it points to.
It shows 1800 rpm
